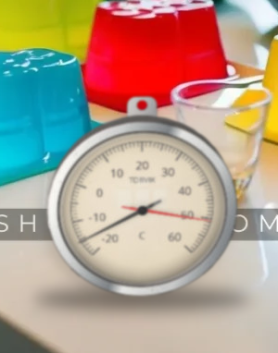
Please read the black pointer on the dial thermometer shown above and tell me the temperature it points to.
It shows -15 °C
